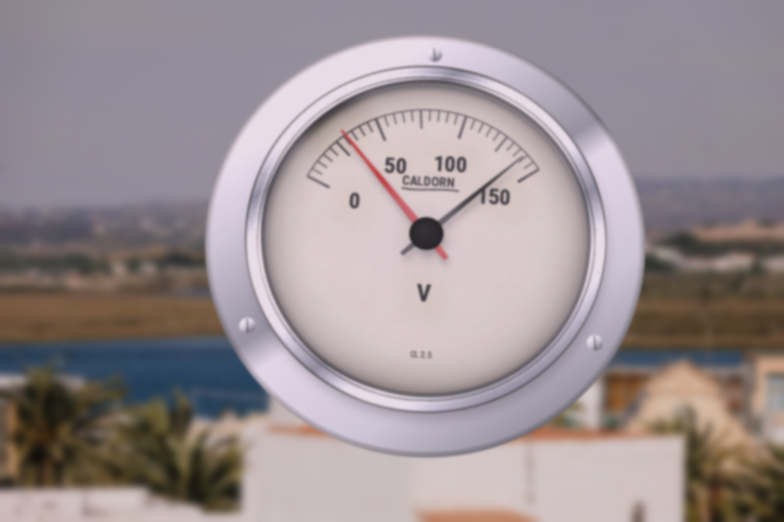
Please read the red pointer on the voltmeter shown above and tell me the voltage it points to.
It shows 30 V
